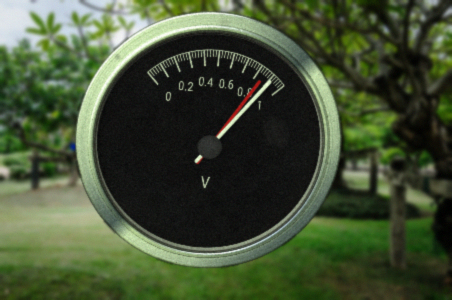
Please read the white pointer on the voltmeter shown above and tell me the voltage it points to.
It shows 0.9 V
